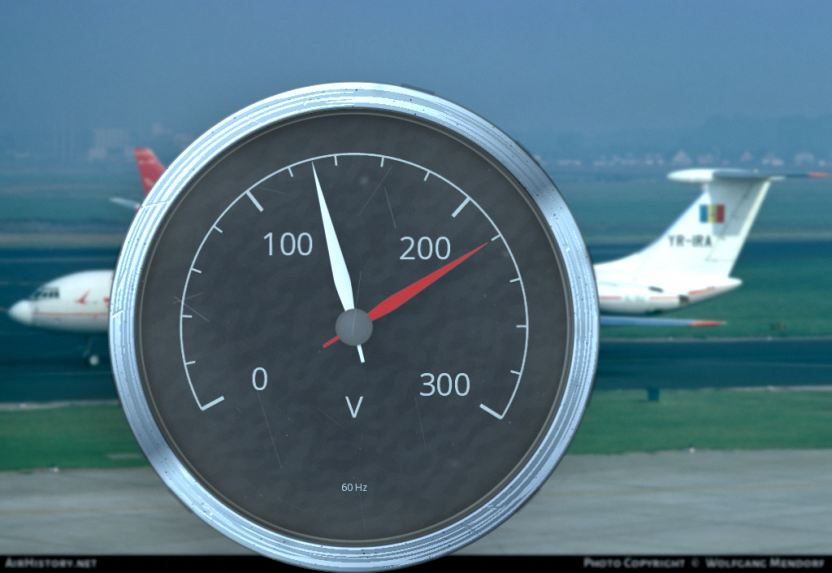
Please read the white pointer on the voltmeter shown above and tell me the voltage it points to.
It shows 130 V
